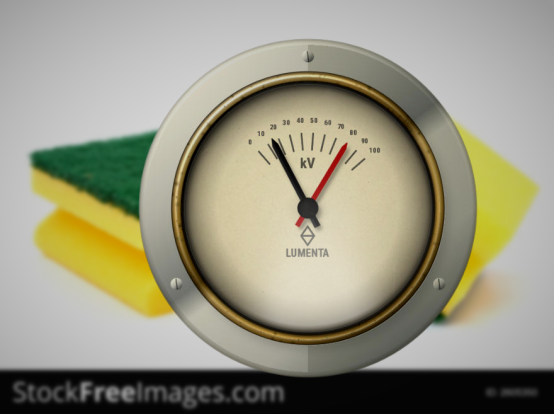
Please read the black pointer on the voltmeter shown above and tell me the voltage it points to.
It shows 15 kV
